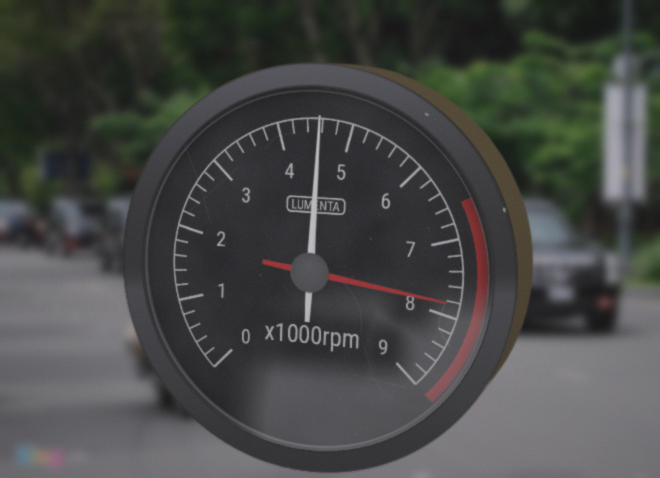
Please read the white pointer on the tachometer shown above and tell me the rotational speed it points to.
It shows 4600 rpm
